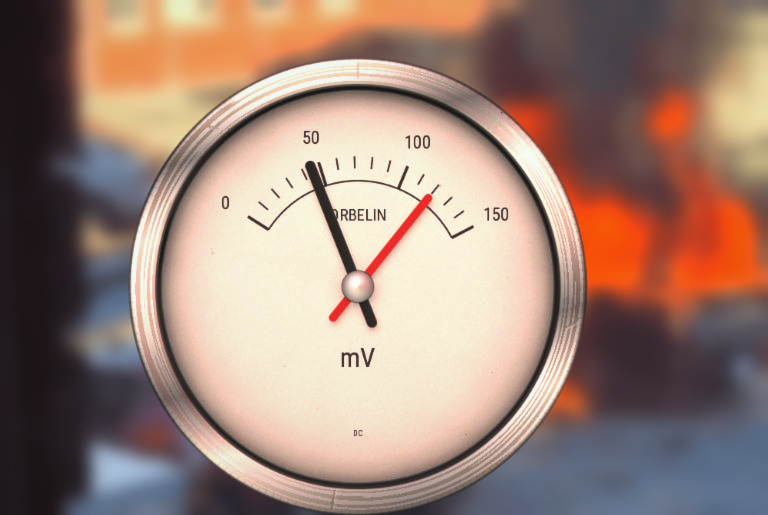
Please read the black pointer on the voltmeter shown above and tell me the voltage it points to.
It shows 45 mV
